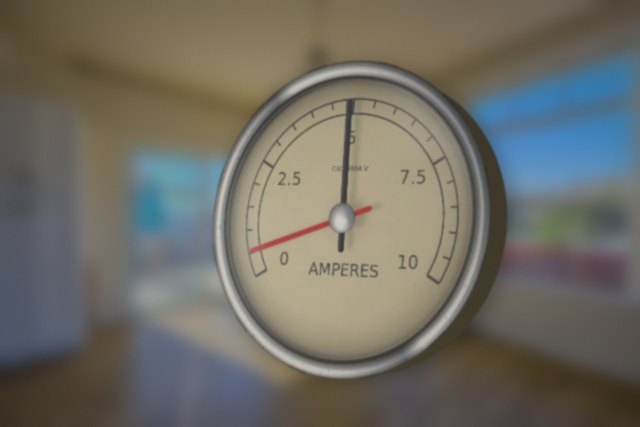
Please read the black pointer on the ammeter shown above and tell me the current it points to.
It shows 5 A
